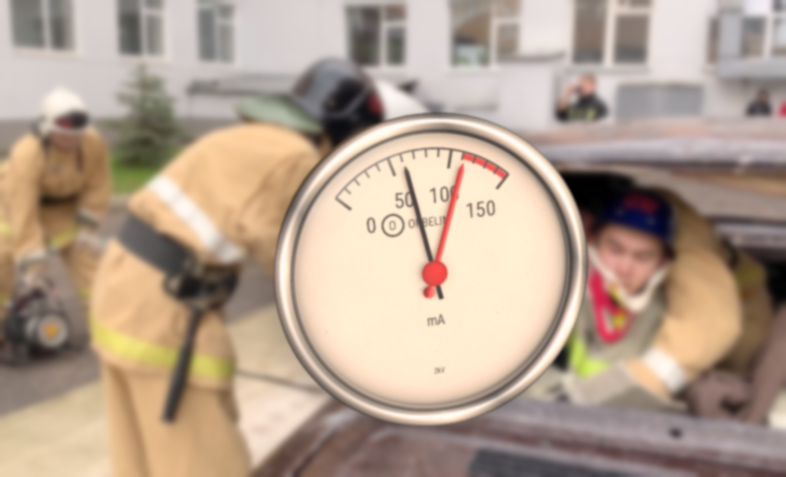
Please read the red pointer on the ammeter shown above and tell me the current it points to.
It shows 110 mA
